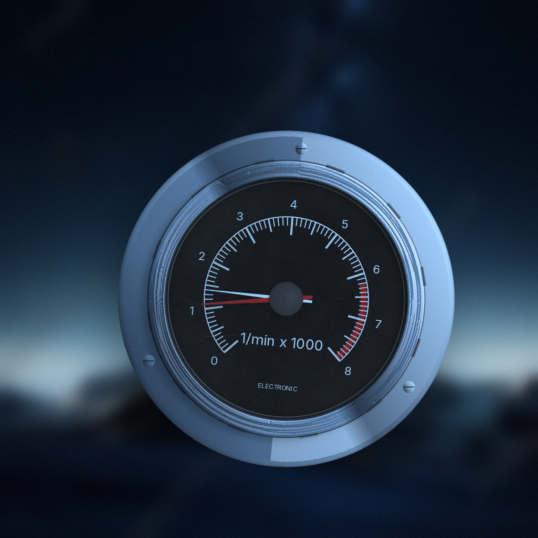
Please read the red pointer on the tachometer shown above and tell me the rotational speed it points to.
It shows 1100 rpm
